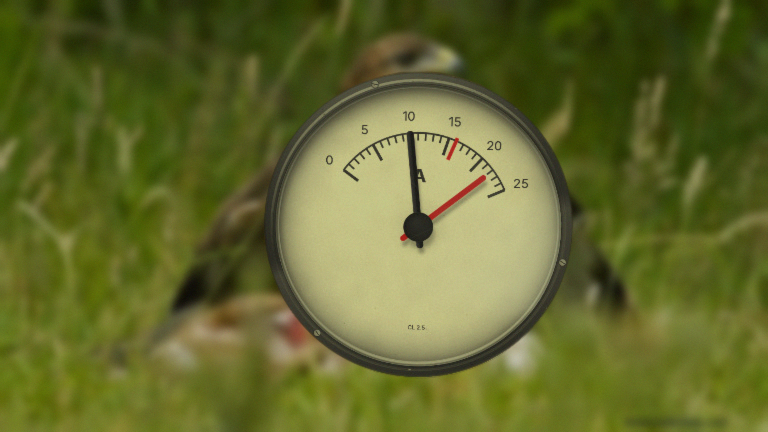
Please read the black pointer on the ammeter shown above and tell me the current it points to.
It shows 10 A
